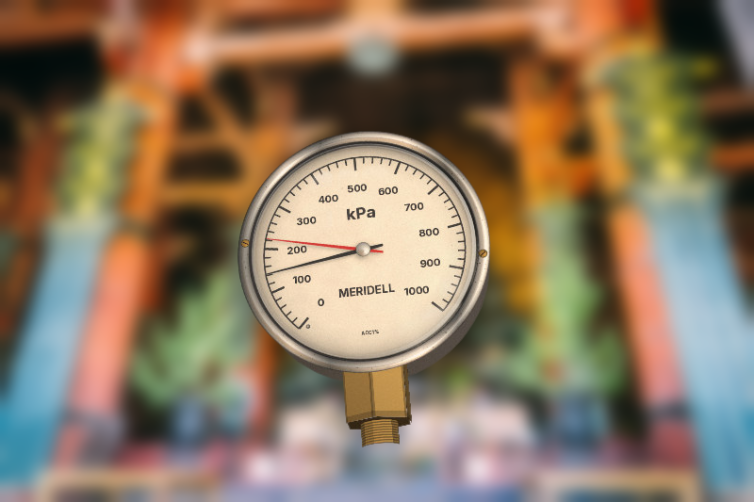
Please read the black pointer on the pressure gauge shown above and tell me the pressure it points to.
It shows 140 kPa
